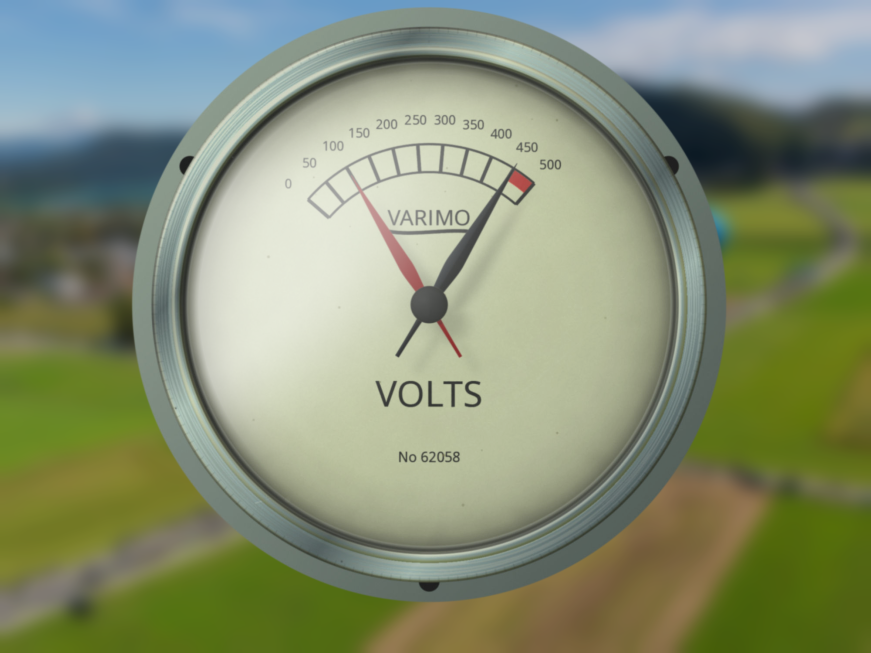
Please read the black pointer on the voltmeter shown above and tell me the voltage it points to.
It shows 450 V
